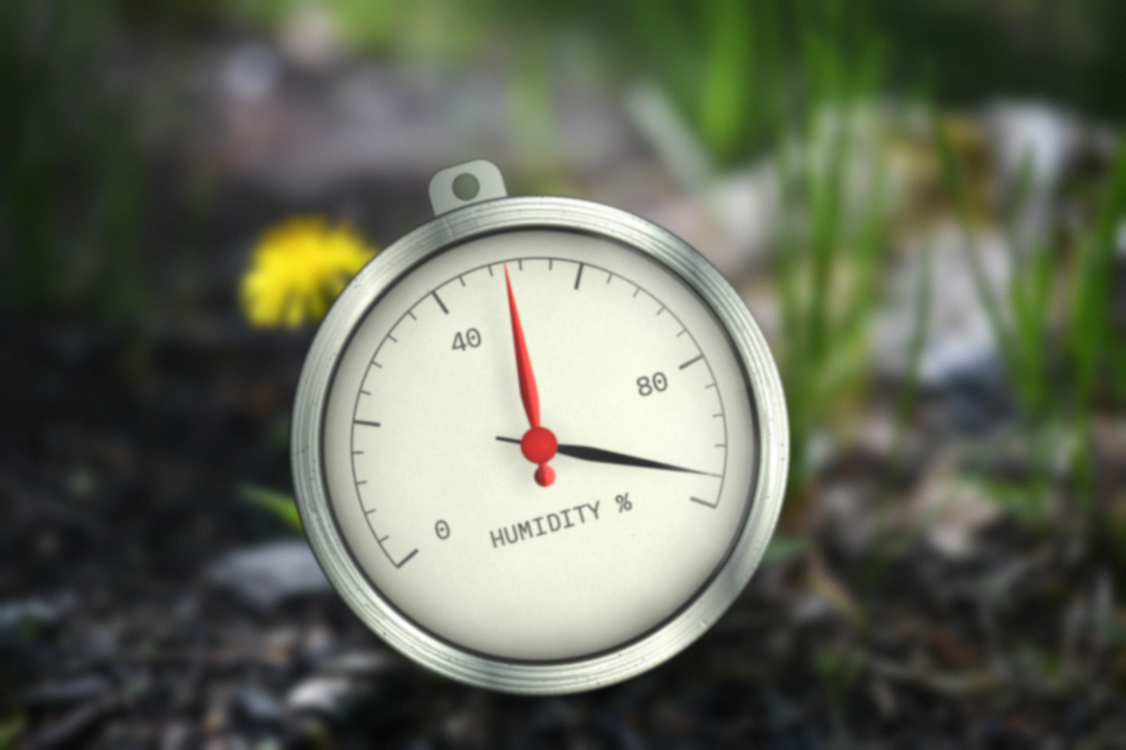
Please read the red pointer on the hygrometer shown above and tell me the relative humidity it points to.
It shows 50 %
